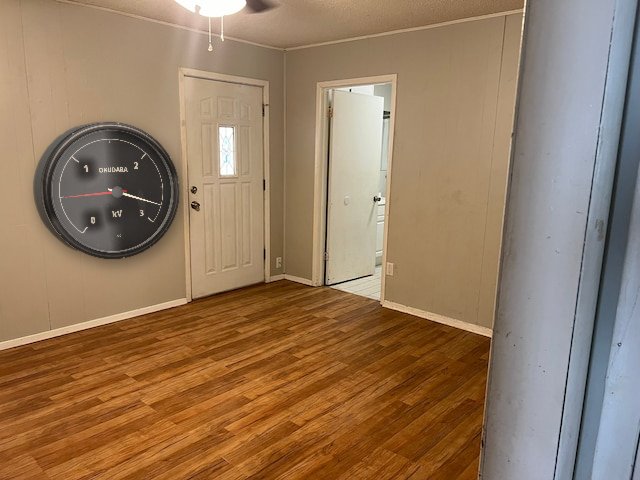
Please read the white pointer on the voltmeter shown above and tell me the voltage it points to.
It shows 2.75 kV
